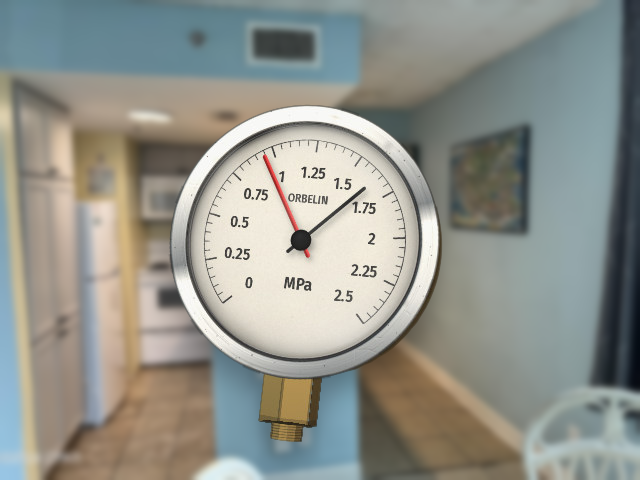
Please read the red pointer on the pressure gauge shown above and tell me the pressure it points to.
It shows 0.95 MPa
